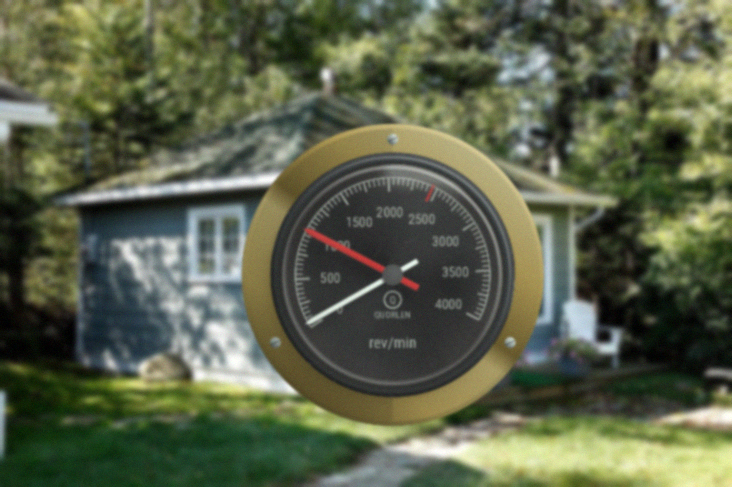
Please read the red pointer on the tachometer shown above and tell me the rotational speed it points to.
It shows 1000 rpm
